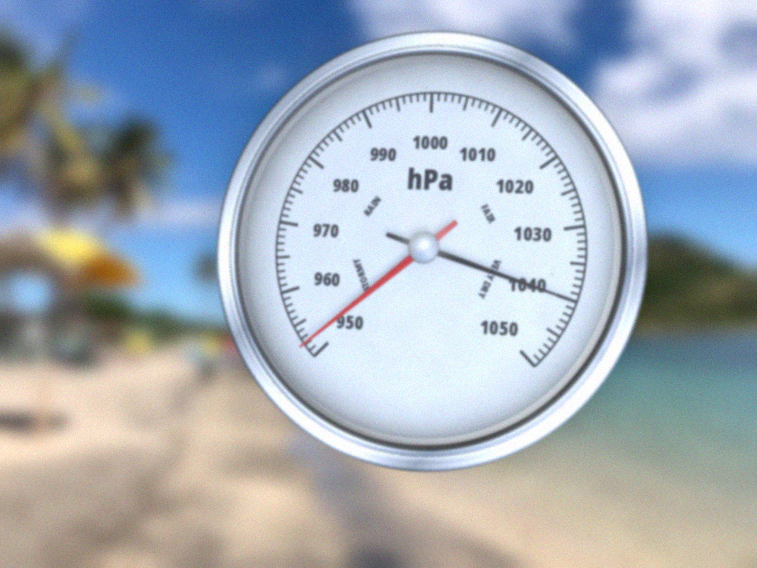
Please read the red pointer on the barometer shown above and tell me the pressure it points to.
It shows 952 hPa
